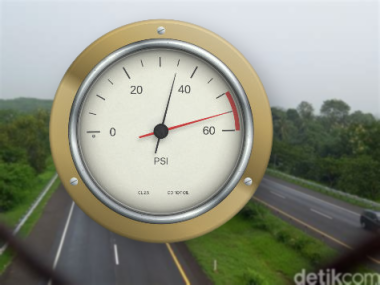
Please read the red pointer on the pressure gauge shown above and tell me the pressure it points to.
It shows 55 psi
